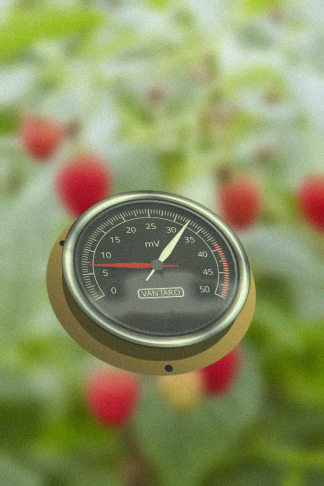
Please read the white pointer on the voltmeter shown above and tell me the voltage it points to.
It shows 32.5 mV
